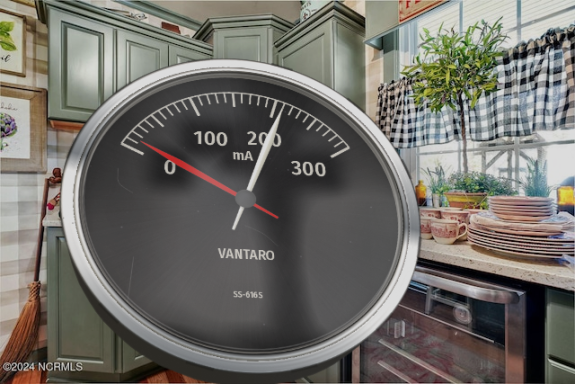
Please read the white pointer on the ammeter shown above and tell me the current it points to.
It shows 210 mA
